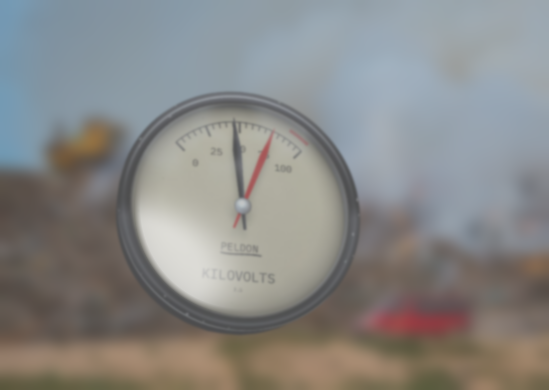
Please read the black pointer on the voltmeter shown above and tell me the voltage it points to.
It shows 45 kV
